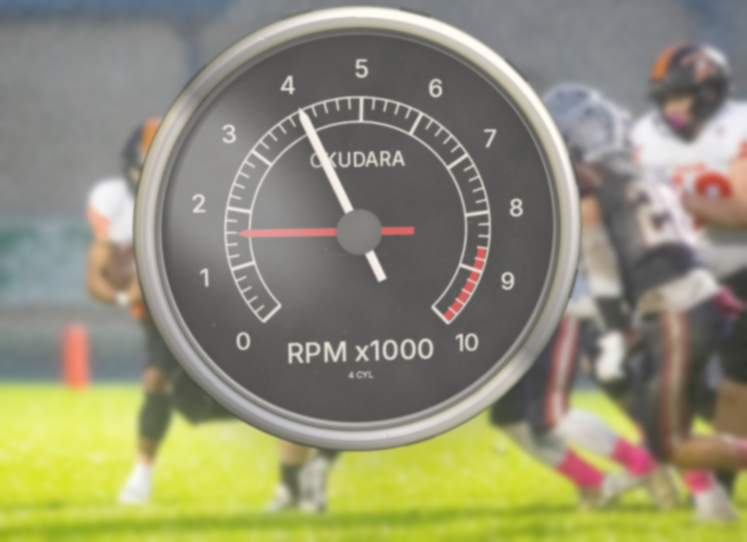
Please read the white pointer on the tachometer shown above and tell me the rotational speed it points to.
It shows 4000 rpm
